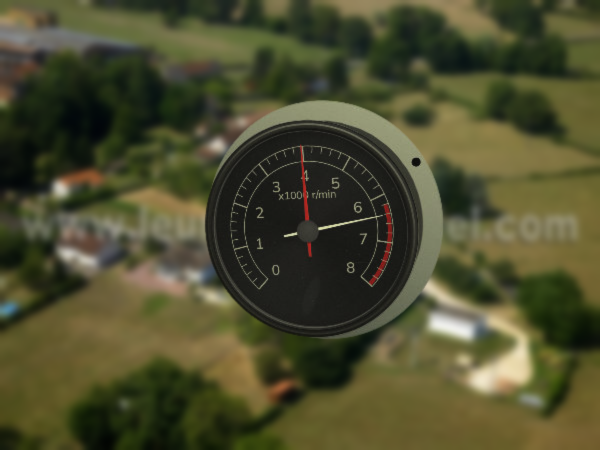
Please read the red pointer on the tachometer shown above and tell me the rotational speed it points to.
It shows 4000 rpm
